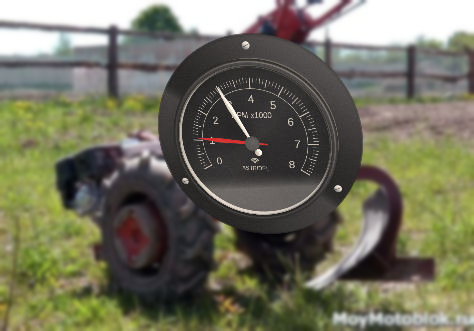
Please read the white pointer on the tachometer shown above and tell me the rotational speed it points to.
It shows 3000 rpm
